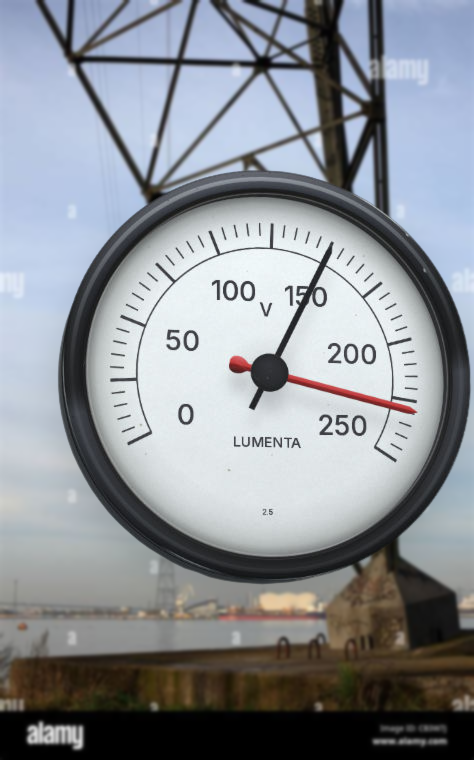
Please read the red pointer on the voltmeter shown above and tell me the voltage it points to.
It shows 230 V
